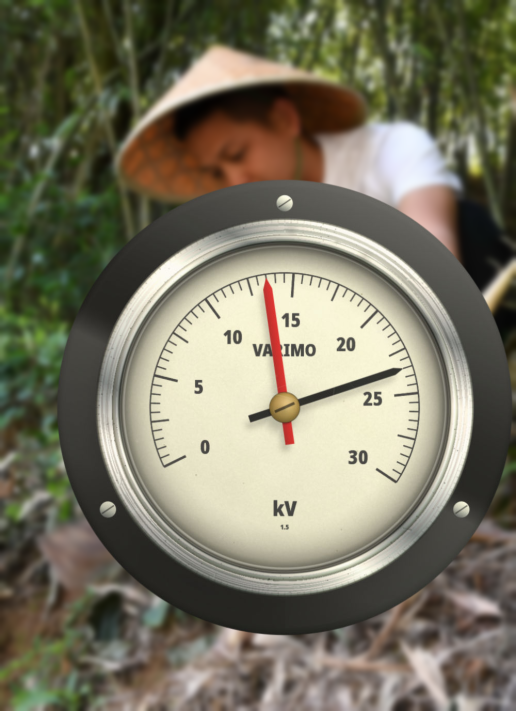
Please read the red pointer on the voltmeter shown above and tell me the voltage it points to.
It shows 13.5 kV
